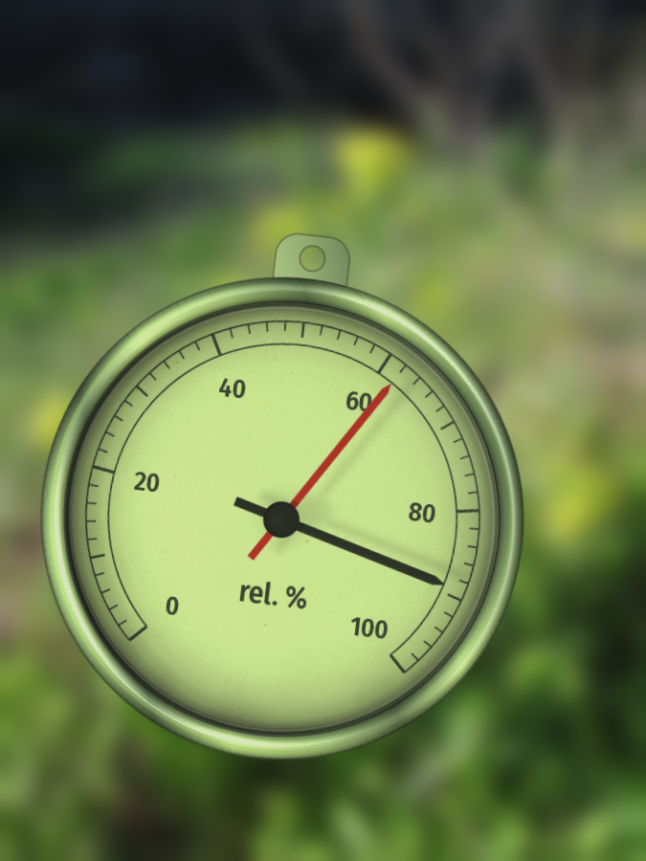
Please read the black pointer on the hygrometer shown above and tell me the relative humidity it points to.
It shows 89 %
